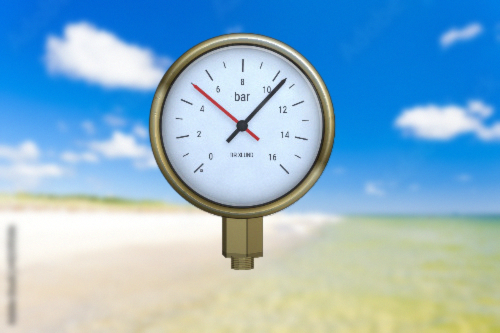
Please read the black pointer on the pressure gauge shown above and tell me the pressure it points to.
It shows 10.5 bar
